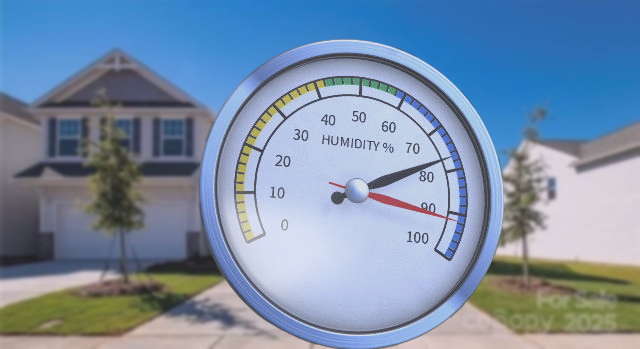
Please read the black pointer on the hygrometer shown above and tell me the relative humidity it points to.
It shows 77 %
